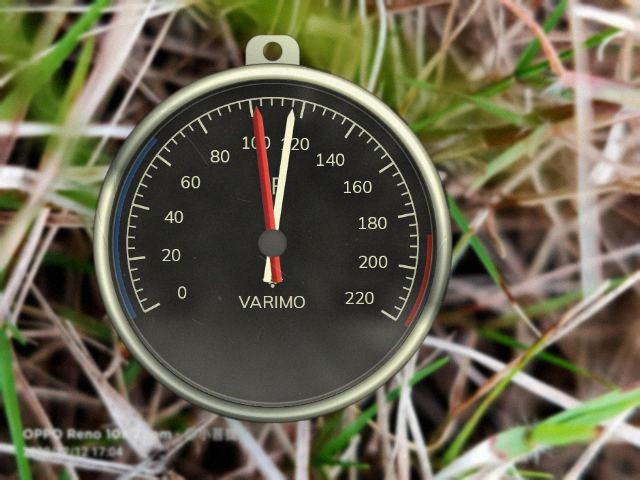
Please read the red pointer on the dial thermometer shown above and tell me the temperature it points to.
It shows 102 °F
